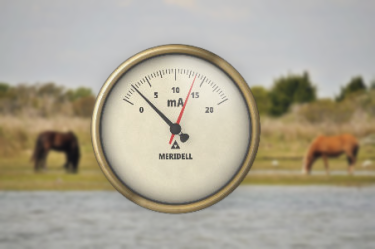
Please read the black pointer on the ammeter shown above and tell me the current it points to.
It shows 2.5 mA
